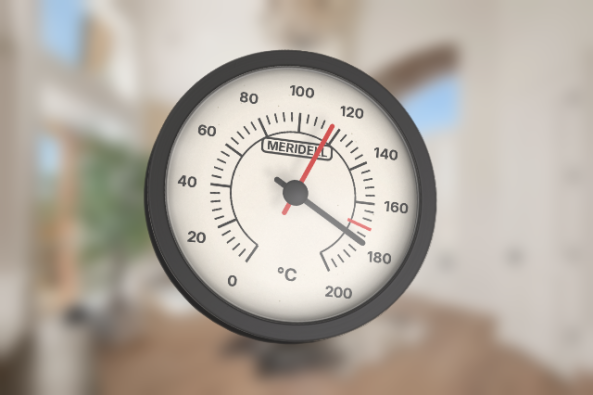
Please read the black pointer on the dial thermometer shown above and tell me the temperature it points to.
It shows 180 °C
